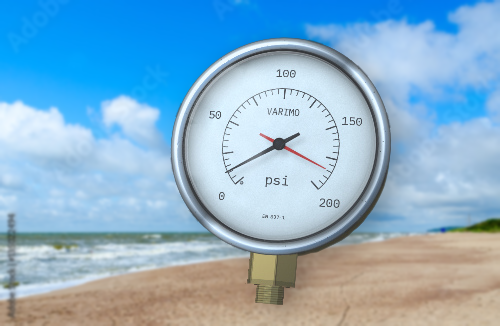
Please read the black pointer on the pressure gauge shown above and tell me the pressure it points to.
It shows 10 psi
